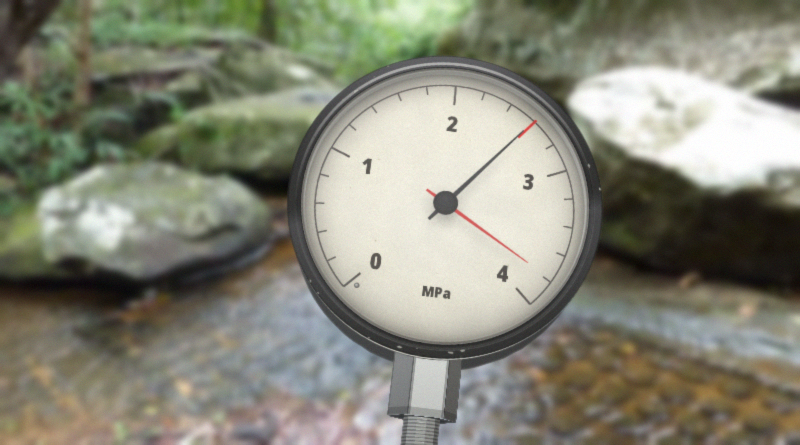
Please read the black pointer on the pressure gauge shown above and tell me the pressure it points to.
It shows 2.6 MPa
